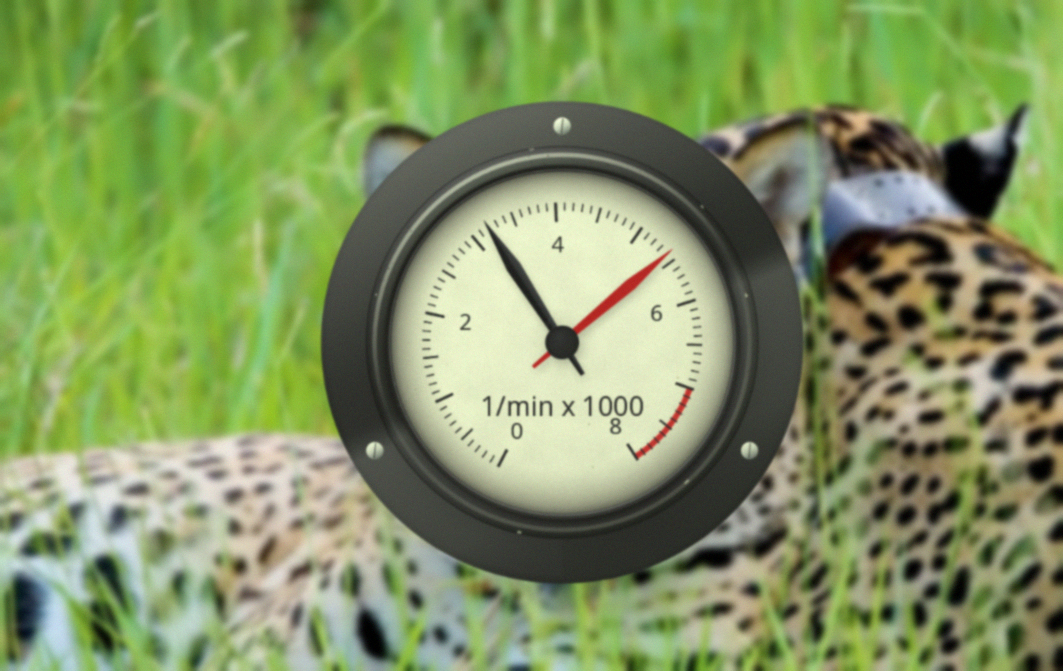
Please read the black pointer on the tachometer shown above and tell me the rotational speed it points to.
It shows 3200 rpm
